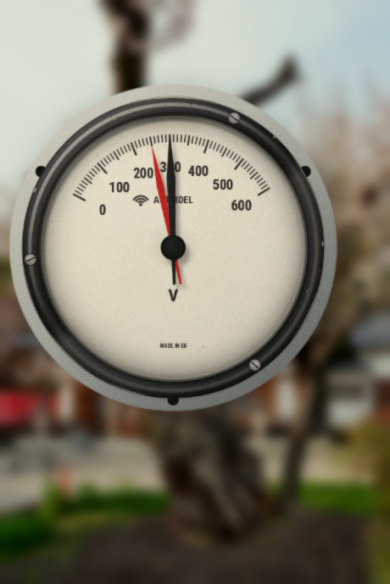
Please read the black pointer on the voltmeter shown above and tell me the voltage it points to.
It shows 300 V
